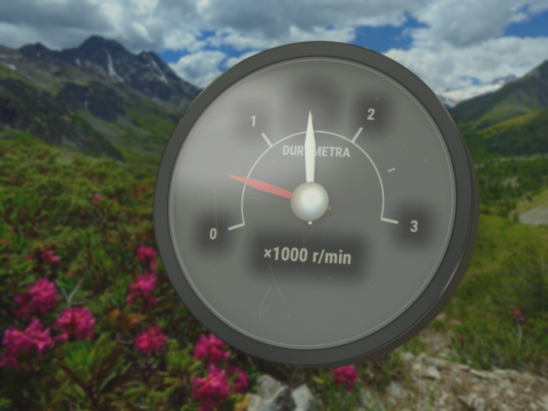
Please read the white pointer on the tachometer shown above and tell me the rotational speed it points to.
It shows 1500 rpm
